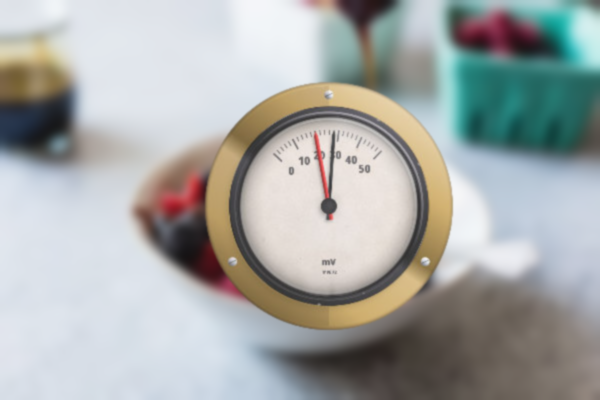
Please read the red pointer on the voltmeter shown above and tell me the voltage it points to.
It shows 20 mV
